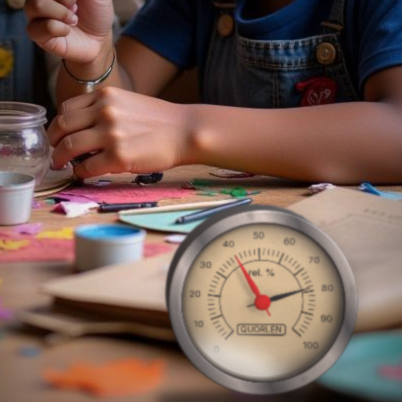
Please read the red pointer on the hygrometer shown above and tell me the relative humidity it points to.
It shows 40 %
